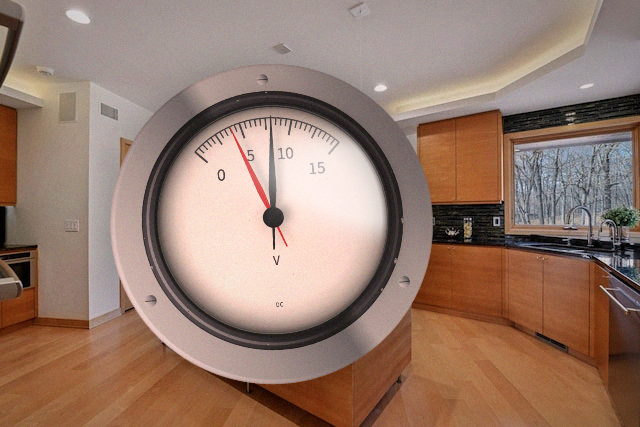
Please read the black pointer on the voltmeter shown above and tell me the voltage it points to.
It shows 8 V
